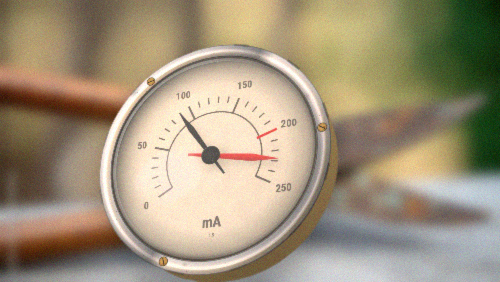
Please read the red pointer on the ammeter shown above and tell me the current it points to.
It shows 230 mA
